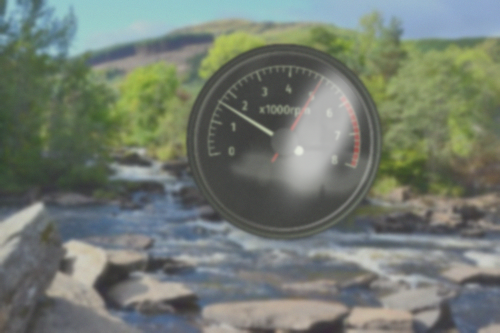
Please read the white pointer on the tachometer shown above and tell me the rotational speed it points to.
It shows 1600 rpm
